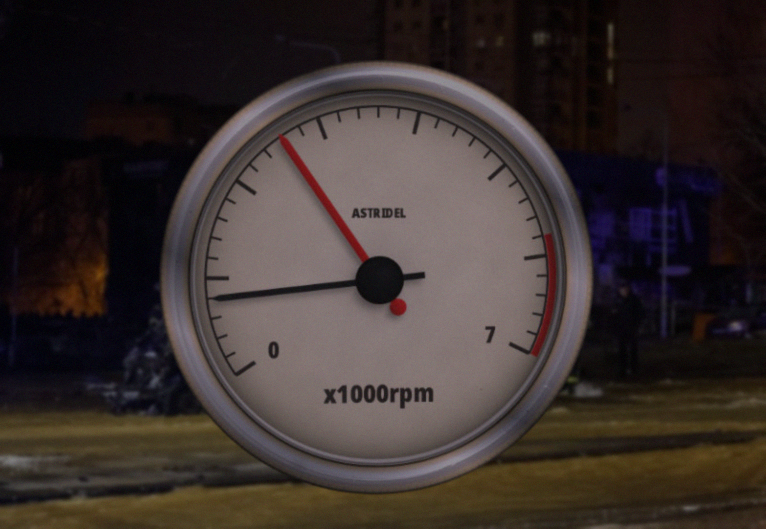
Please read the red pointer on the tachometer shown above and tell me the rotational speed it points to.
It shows 2600 rpm
